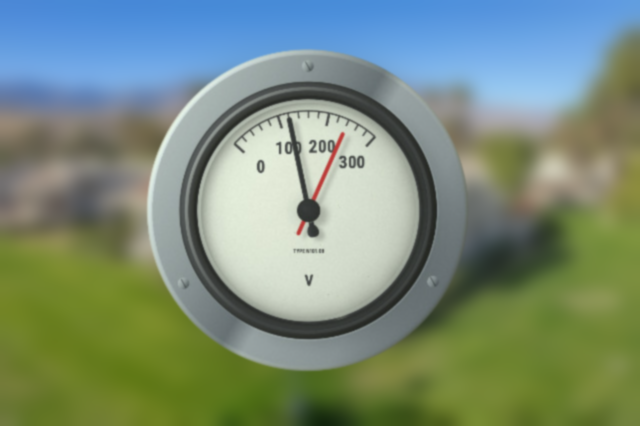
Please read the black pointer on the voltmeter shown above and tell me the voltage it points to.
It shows 120 V
